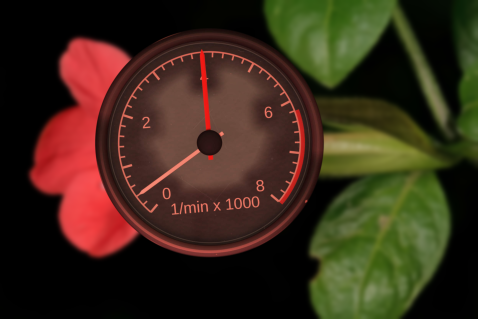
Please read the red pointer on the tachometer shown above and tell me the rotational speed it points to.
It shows 4000 rpm
